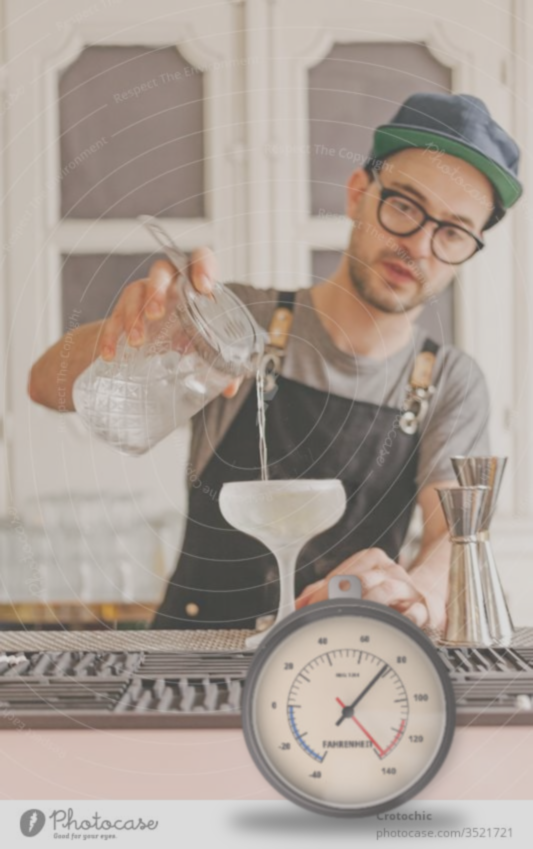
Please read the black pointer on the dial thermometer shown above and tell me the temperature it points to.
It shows 76 °F
